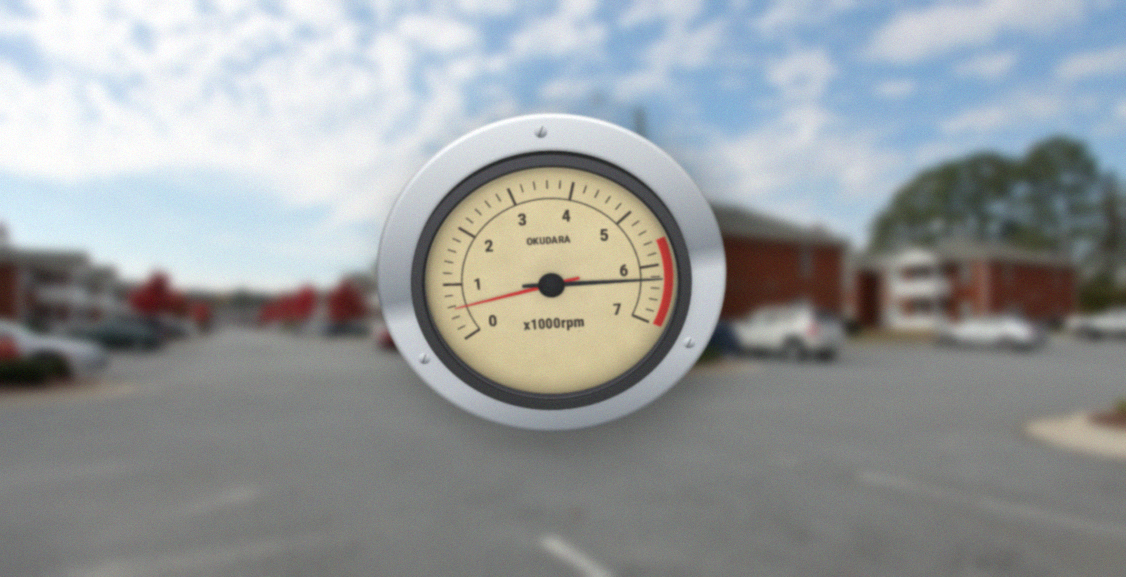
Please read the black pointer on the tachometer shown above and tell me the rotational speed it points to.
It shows 6200 rpm
